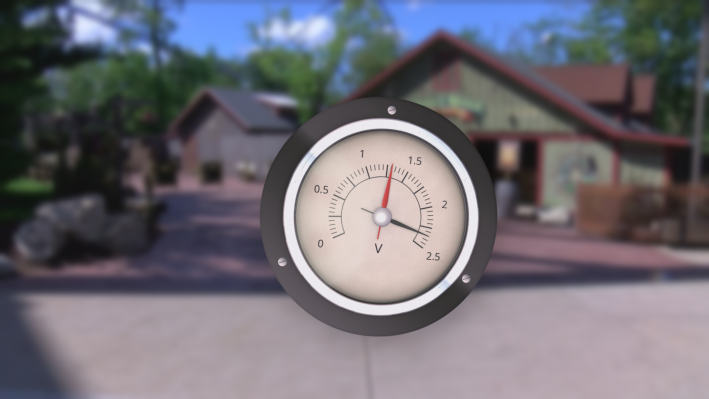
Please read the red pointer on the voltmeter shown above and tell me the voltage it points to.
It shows 1.3 V
